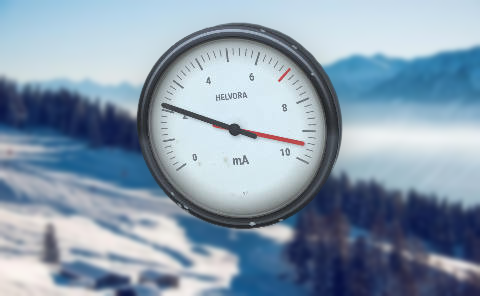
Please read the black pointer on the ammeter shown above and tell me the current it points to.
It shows 2.2 mA
